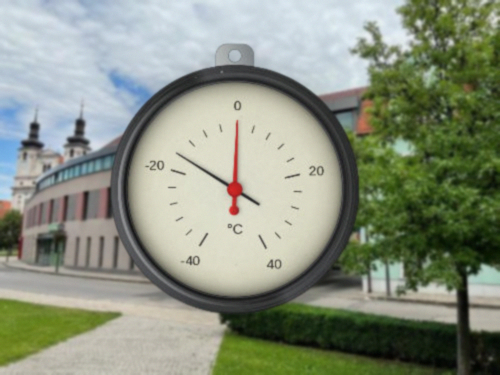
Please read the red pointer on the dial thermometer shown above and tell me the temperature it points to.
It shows 0 °C
